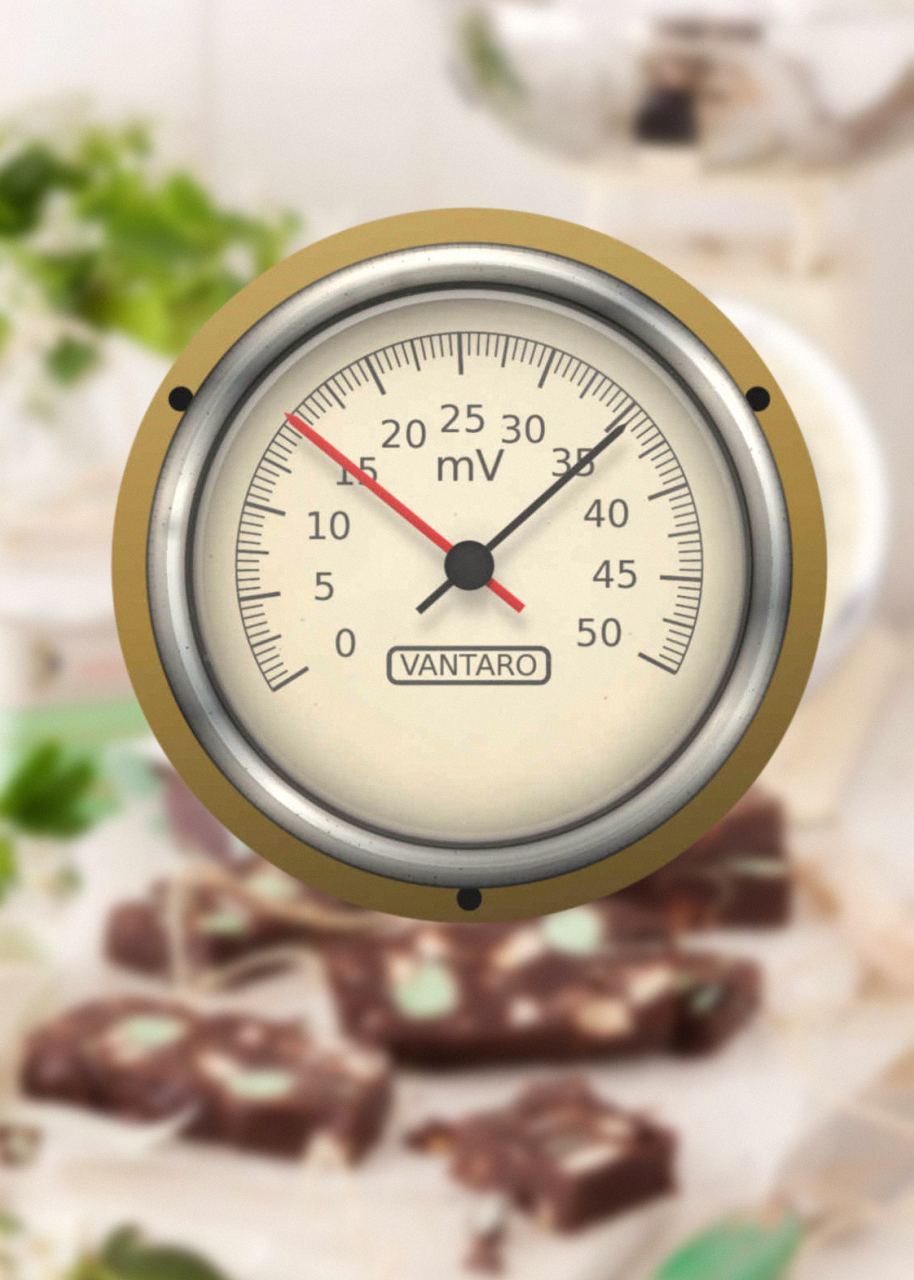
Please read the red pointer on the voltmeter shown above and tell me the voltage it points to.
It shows 15 mV
